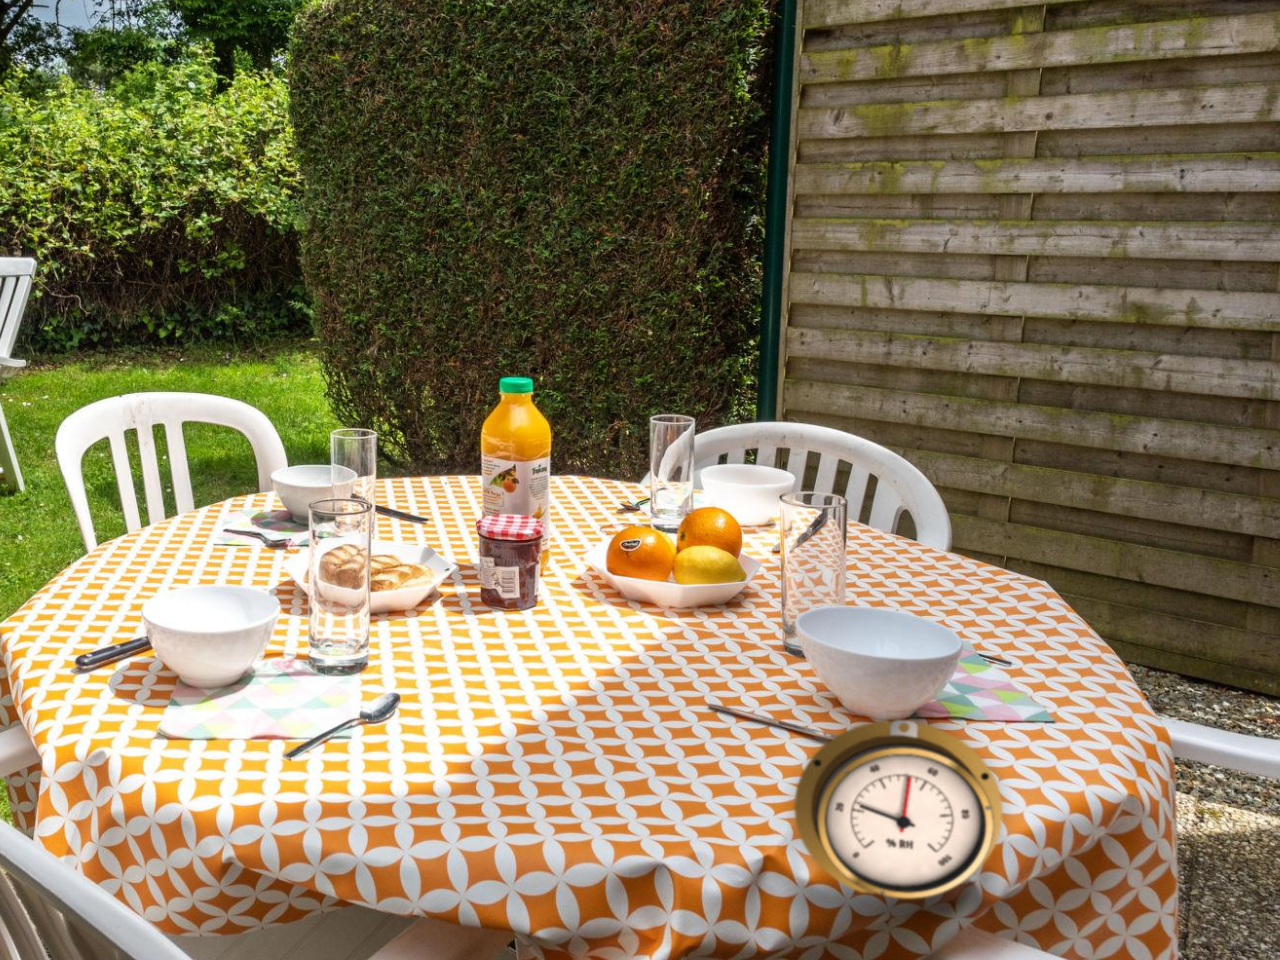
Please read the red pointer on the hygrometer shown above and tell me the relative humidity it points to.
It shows 52 %
